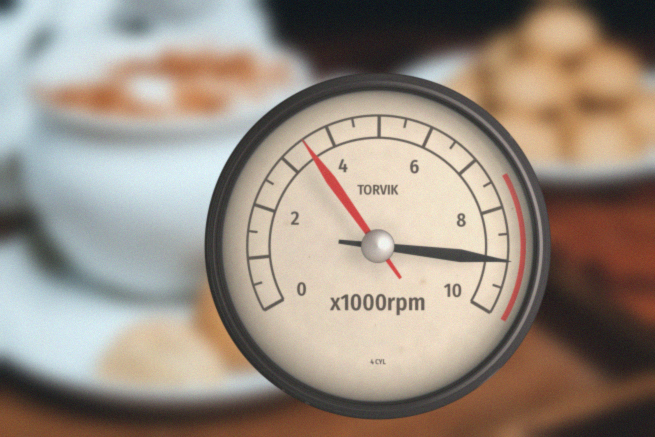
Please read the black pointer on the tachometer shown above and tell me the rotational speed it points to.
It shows 9000 rpm
